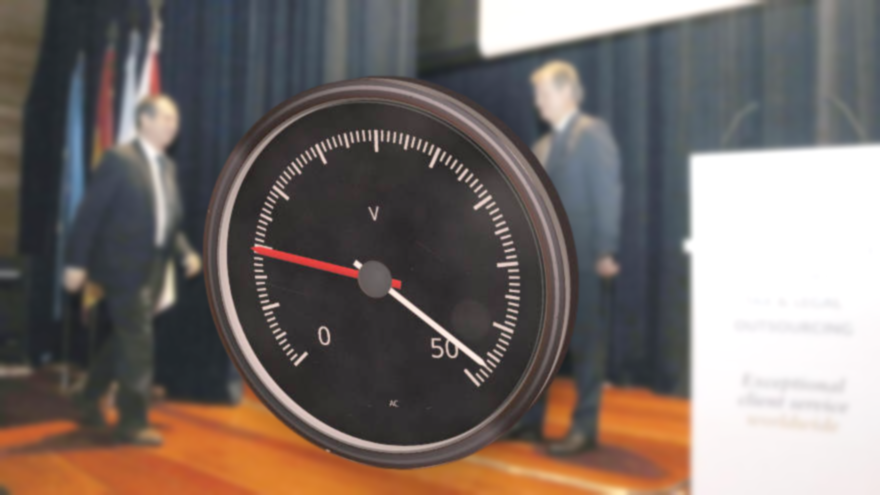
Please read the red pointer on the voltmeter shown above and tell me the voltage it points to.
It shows 10 V
